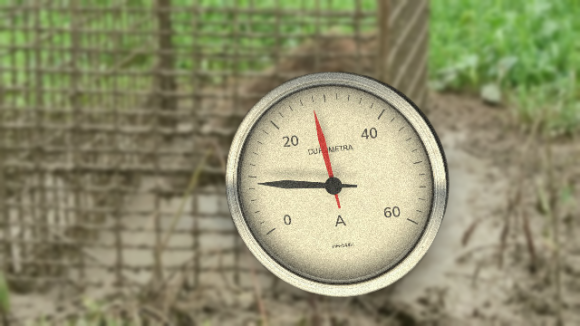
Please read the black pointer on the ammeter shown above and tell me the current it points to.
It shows 9 A
